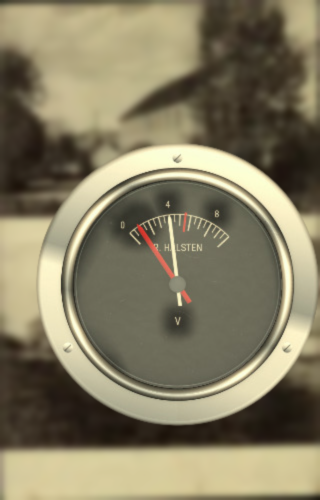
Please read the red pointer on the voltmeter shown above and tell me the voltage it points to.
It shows 1 V
